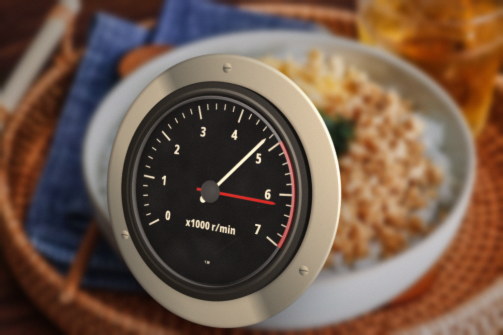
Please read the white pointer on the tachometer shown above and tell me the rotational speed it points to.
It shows 4800 rpm
